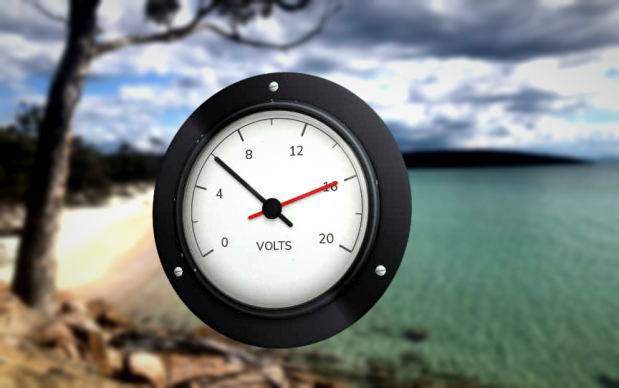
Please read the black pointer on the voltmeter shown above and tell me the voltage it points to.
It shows 6 V
